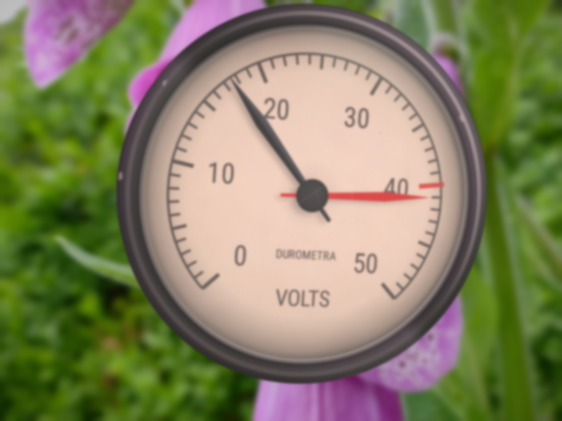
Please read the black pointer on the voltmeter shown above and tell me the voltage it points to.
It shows 17.5 V
